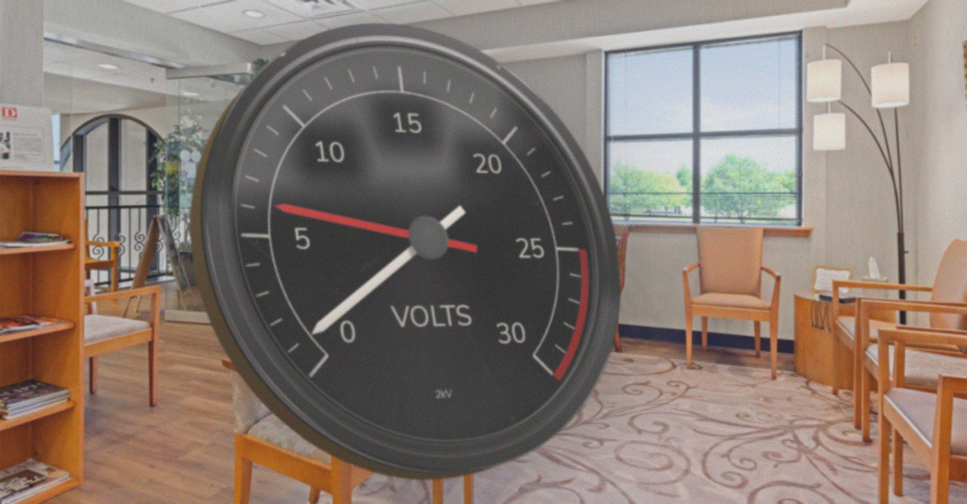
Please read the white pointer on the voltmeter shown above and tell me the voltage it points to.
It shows 1 V
